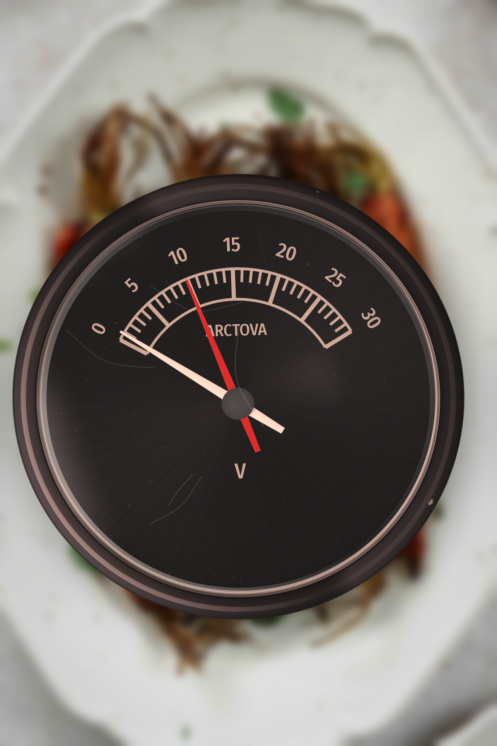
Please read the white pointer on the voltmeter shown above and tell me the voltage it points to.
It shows 1 V
